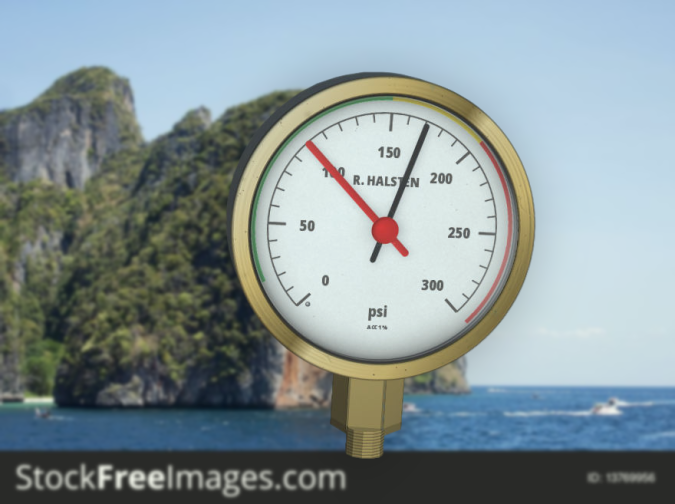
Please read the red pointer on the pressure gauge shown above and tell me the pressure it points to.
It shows 100 psi
